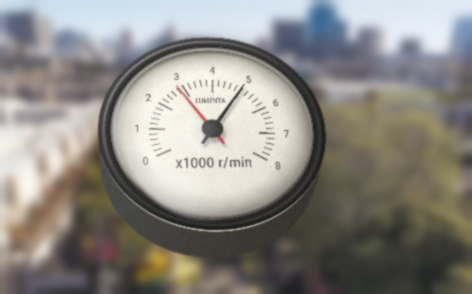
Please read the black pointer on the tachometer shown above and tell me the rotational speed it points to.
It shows 5000 rpm
